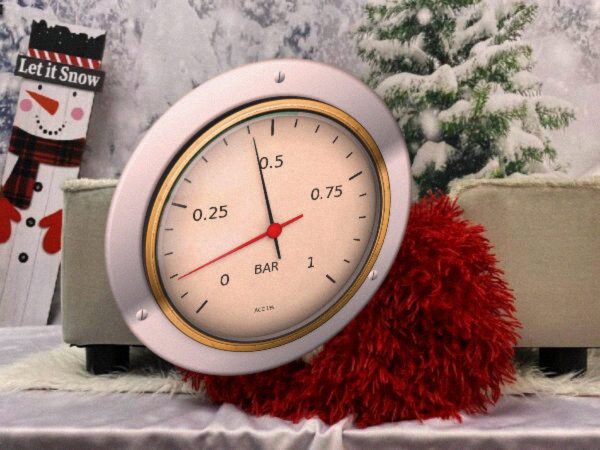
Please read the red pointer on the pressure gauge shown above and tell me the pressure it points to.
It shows 0.1 bar
